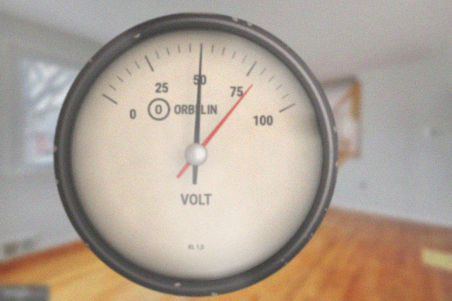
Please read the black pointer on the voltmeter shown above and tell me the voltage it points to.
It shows 50 V
